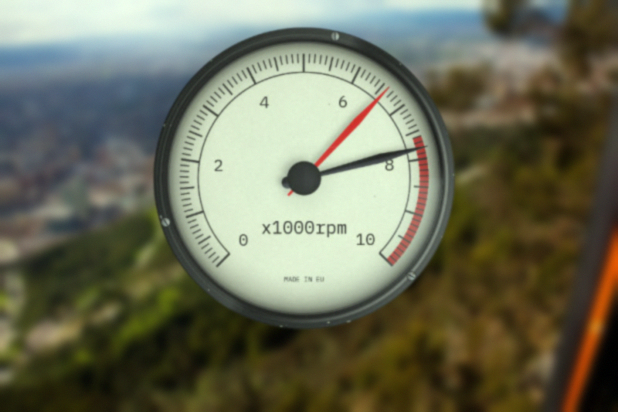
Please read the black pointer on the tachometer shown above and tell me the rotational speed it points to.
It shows 7800 rpm
